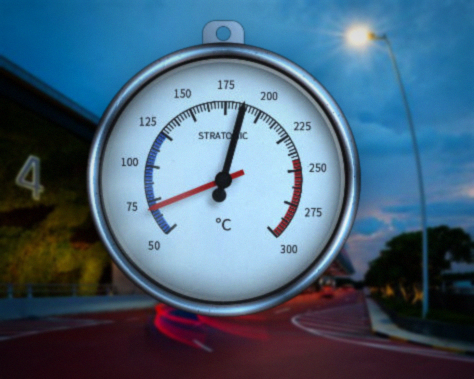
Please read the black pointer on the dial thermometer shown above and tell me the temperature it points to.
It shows 187.5 °C
